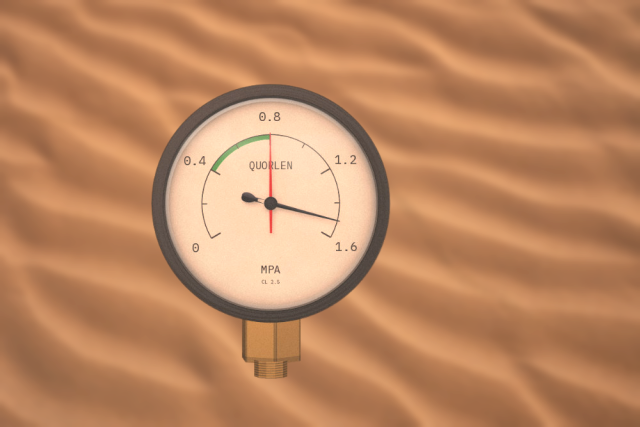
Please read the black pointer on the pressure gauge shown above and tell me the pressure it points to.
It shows 1.5 MPa
